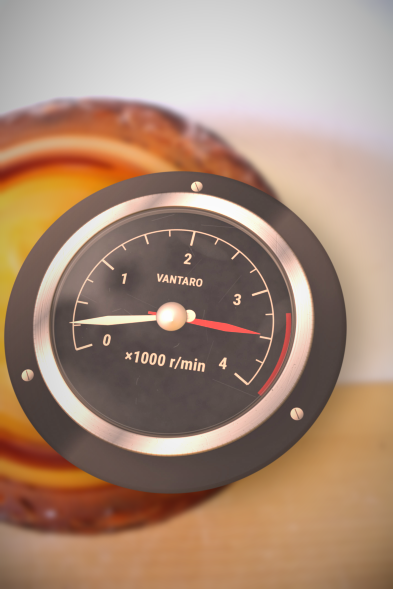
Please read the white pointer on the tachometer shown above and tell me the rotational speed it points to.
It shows 250 rpm
